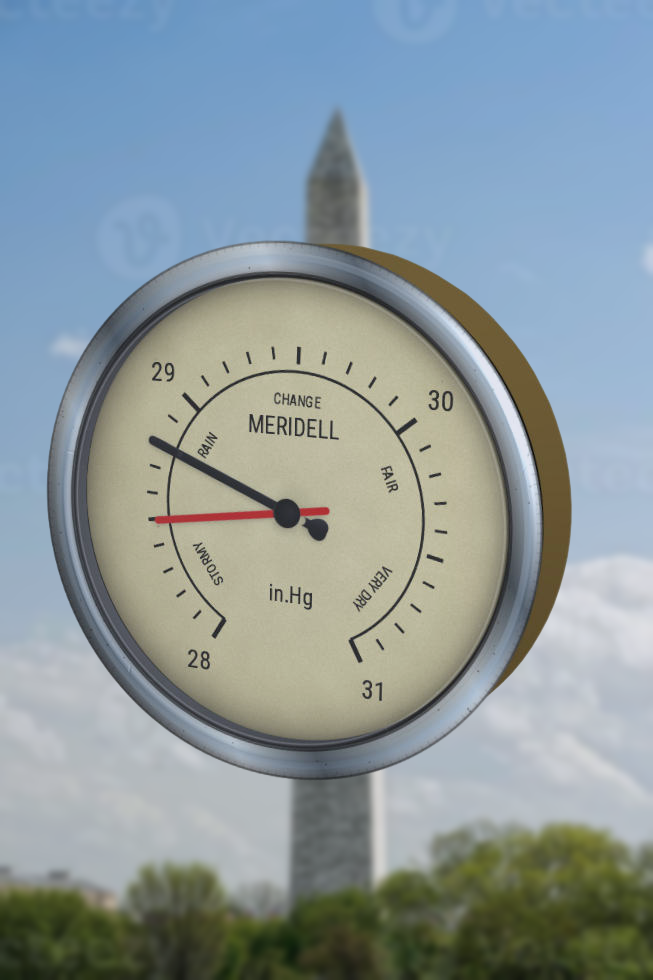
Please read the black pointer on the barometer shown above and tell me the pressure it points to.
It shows 28.8 inHg
